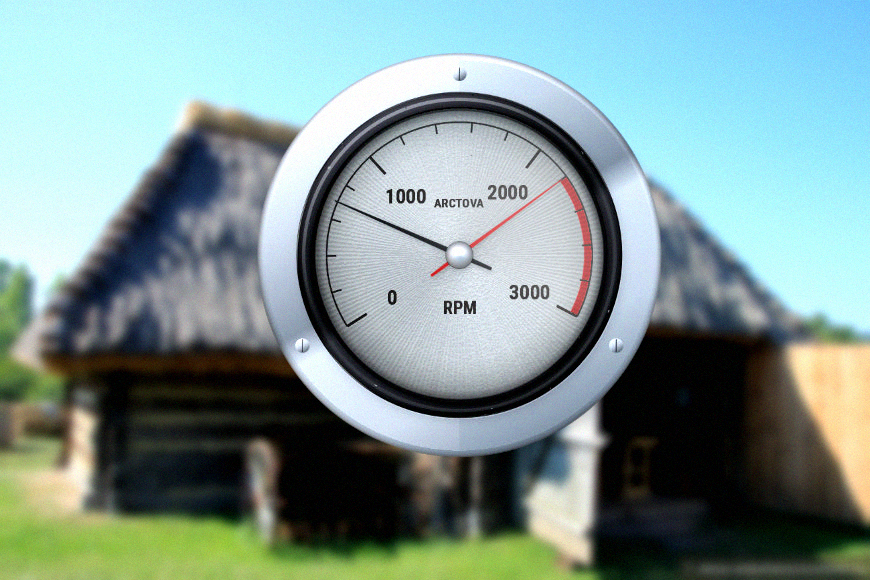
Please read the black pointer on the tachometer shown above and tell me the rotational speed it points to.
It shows 700 rpm
